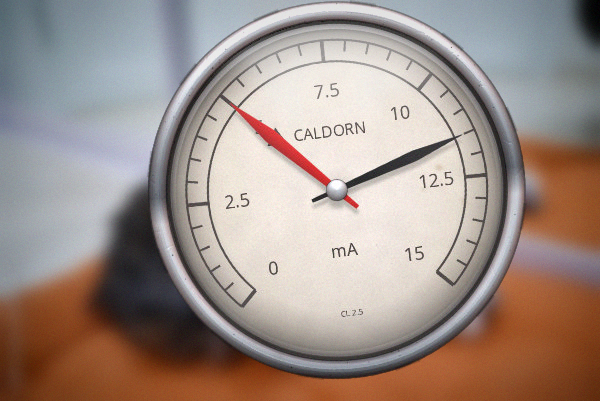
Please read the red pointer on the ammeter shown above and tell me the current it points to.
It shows 5 mA
